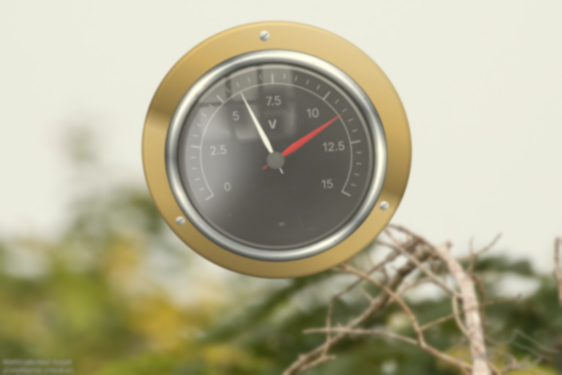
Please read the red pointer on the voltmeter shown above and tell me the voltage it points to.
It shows 11 V
